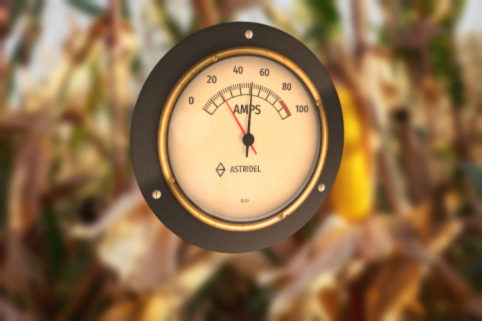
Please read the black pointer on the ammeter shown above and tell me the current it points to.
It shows 50 A
